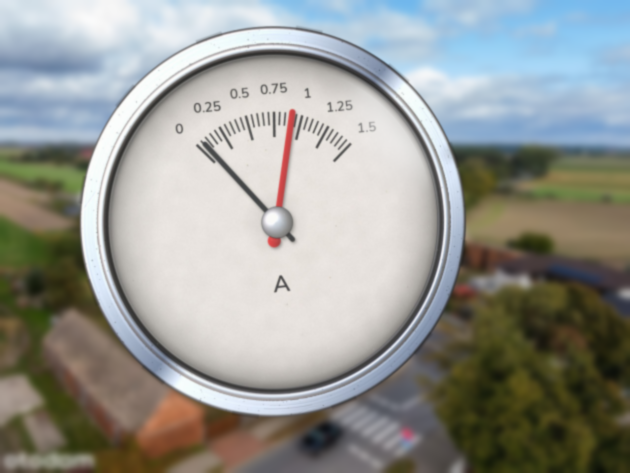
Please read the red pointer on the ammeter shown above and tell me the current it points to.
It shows 0.9 A
